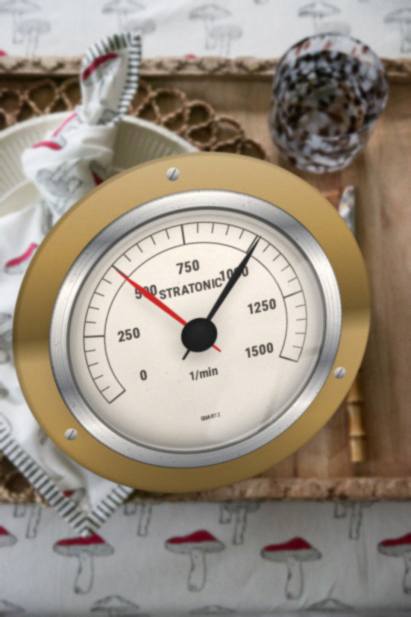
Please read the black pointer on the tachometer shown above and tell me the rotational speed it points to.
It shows 1000 rpm
